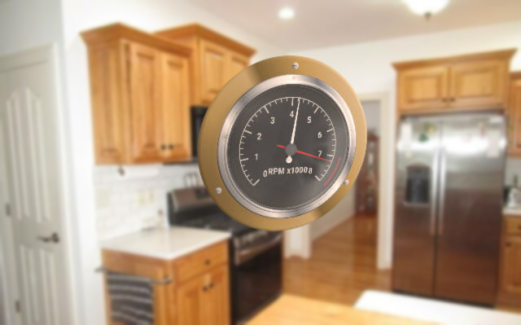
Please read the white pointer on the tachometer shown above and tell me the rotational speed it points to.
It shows 4200 rpm
